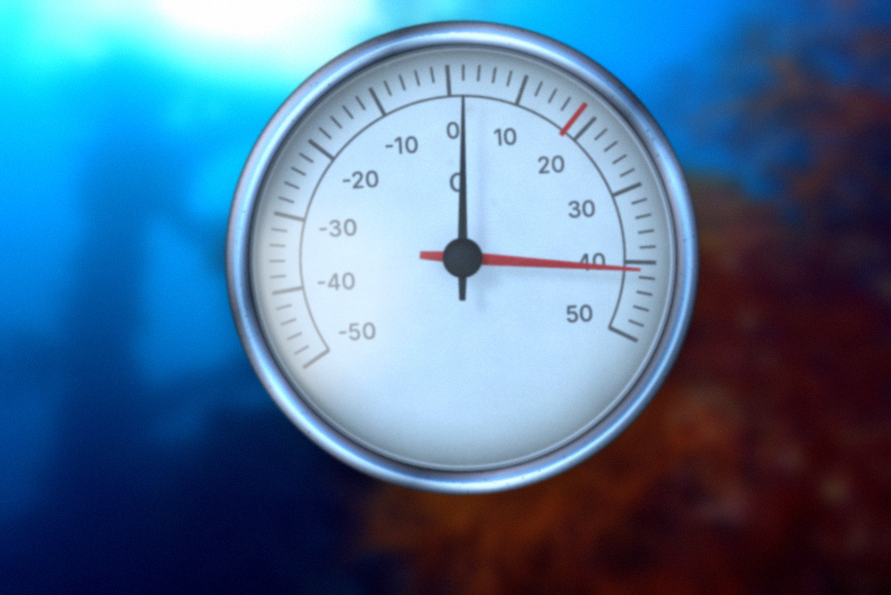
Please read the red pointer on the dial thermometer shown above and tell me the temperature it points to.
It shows 41 °C
